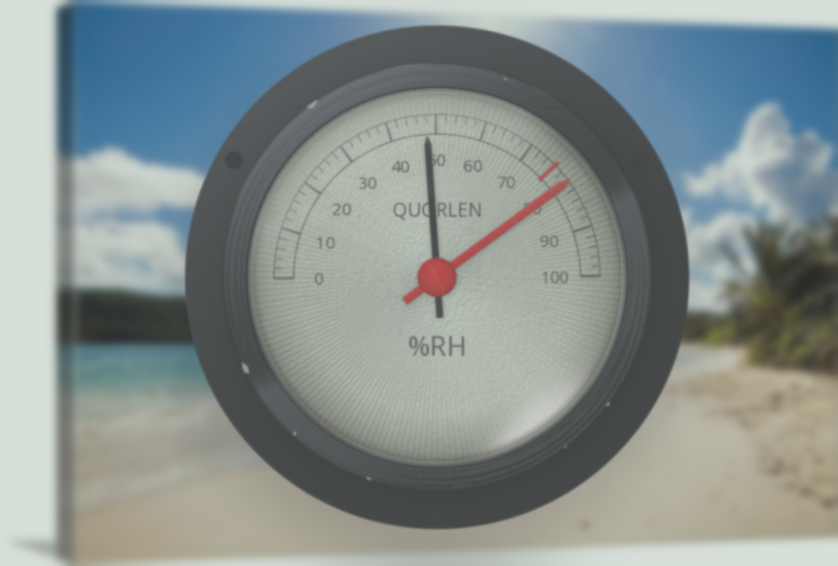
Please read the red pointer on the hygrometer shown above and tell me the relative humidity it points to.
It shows 80 %
